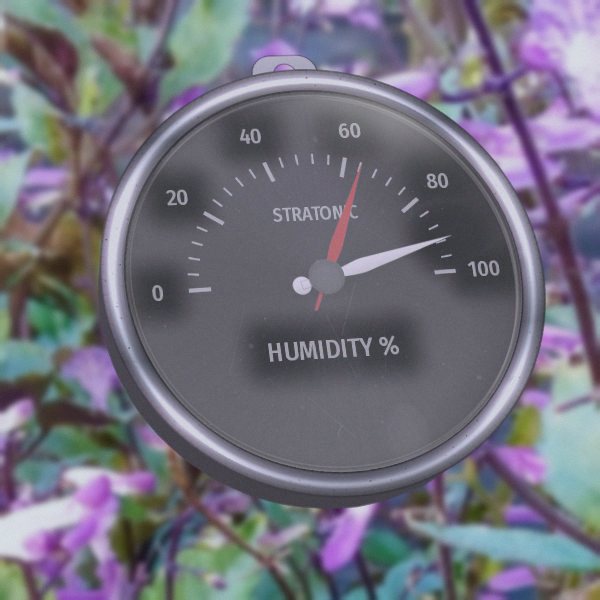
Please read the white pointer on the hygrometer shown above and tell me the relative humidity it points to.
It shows 92 %
